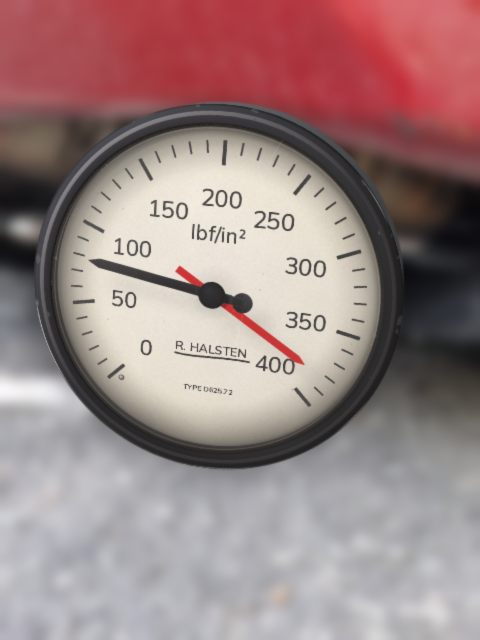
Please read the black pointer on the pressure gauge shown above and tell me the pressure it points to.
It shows 80 psi
